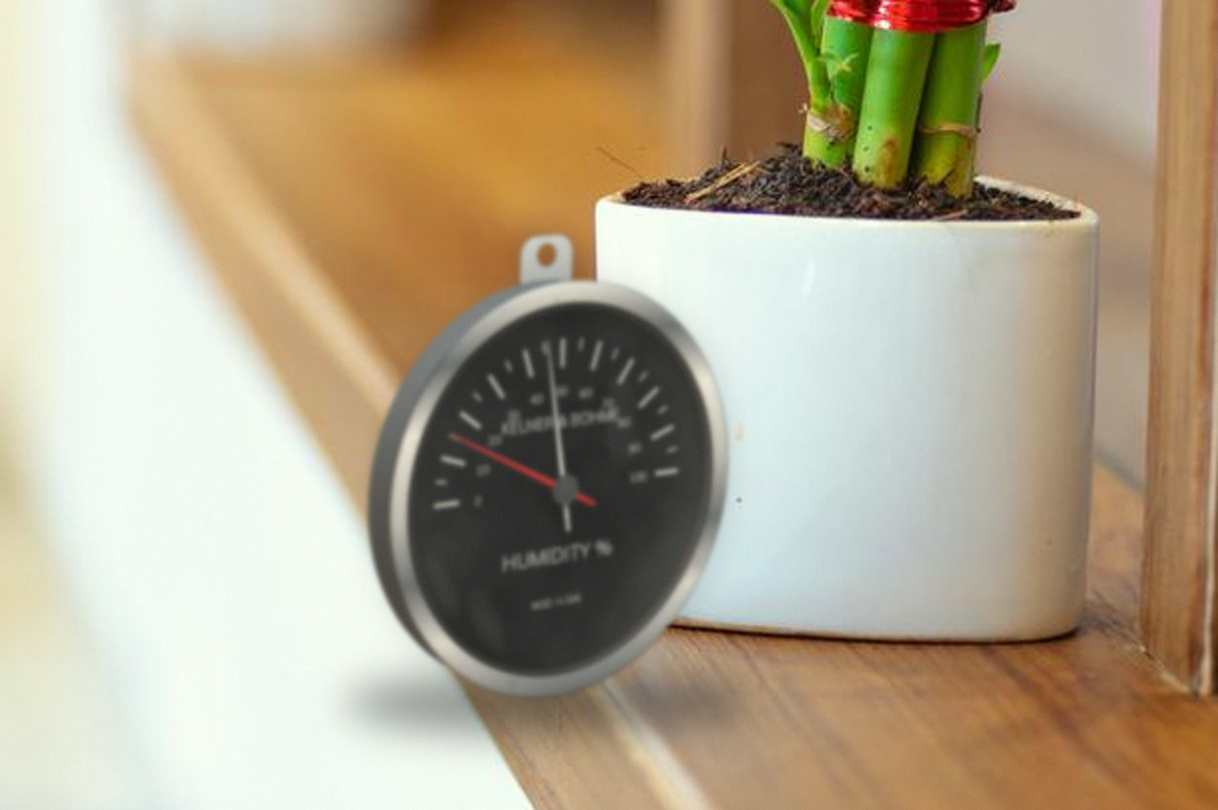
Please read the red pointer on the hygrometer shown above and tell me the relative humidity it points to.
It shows 15 %
